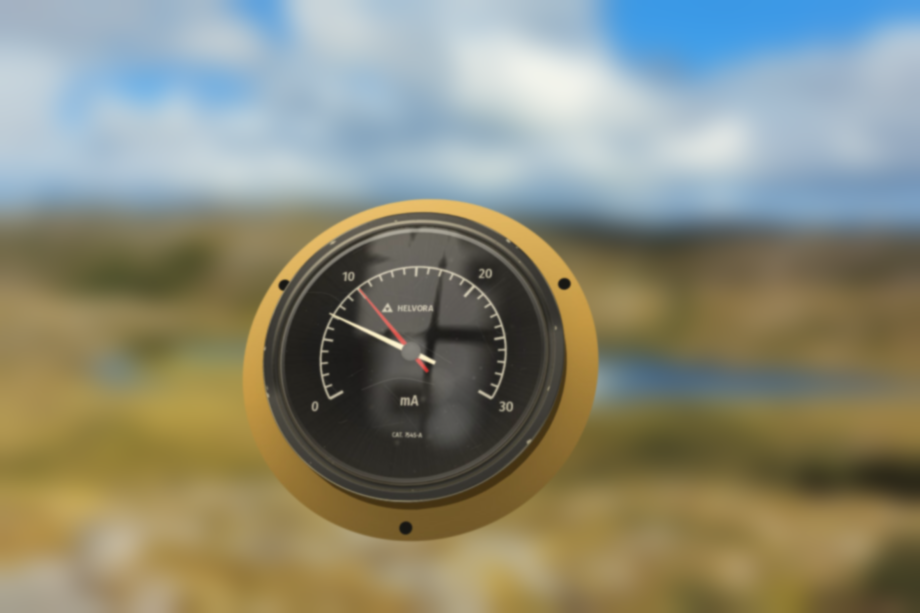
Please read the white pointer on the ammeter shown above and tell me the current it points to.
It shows 7 mA
